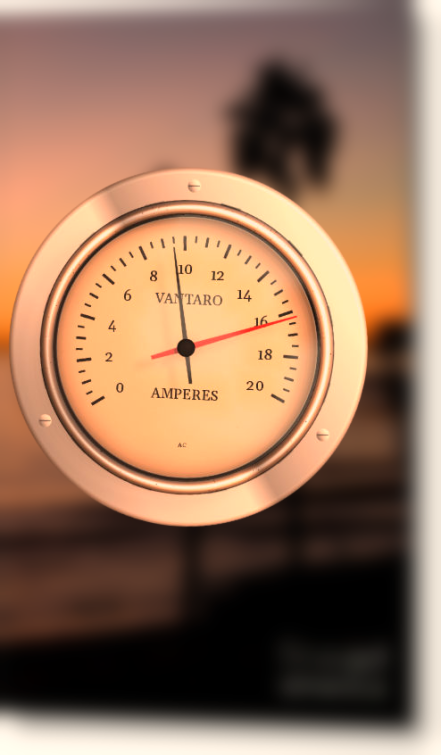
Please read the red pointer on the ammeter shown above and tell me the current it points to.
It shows 16.25 A
